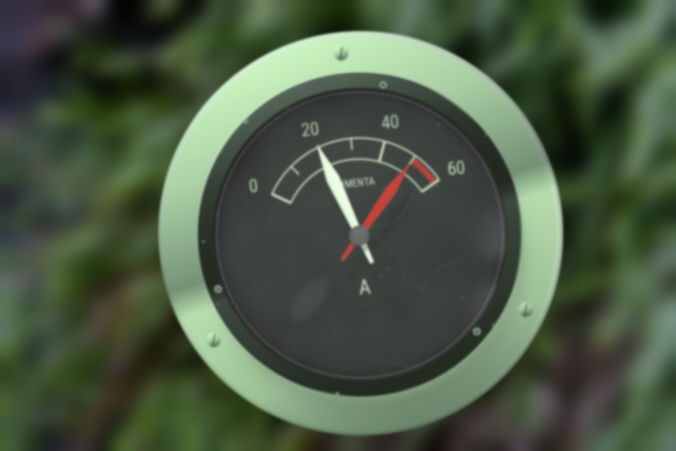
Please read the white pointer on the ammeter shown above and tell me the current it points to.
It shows 20 A
